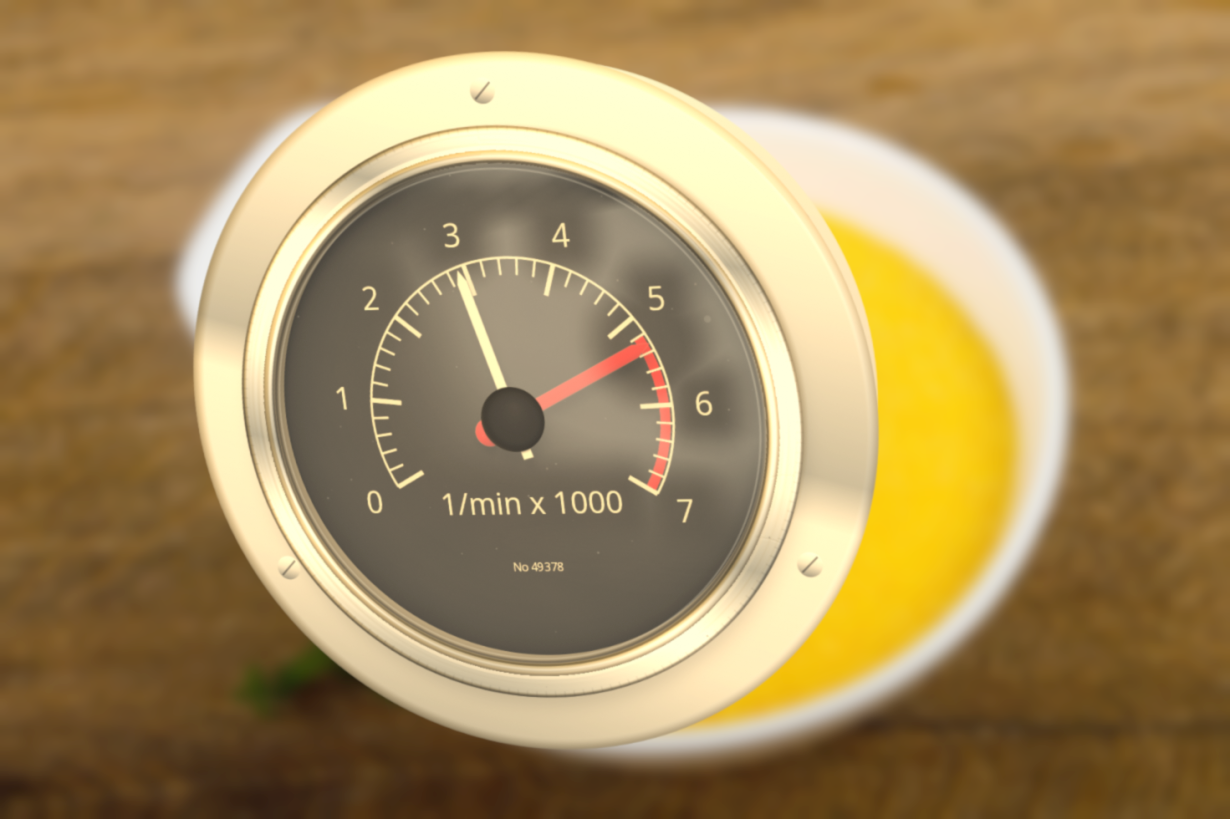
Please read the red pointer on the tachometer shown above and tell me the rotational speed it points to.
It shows 5300 rpm
